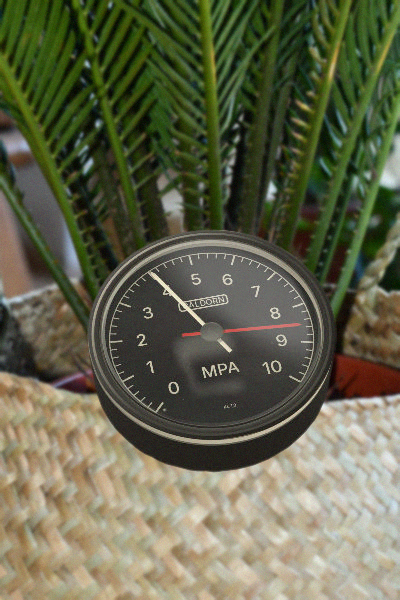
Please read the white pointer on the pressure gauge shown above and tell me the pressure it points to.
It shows 4 MPa
